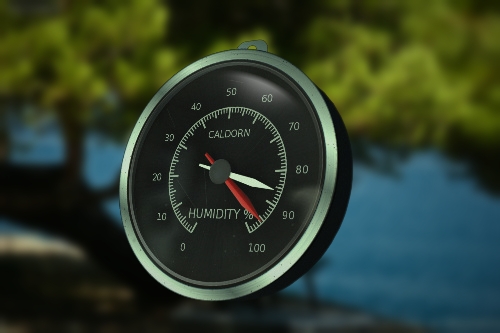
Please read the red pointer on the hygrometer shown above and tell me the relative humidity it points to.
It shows 95 %
